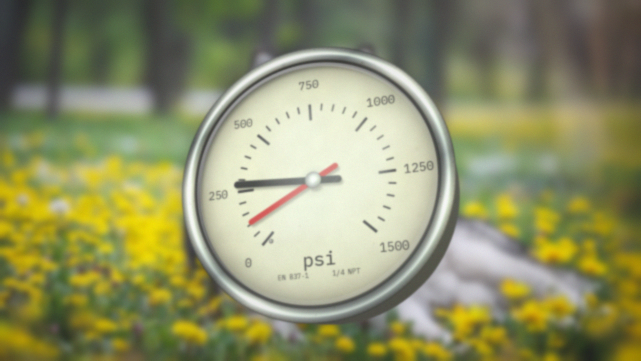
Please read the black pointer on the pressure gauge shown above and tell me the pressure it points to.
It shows 275 psi
